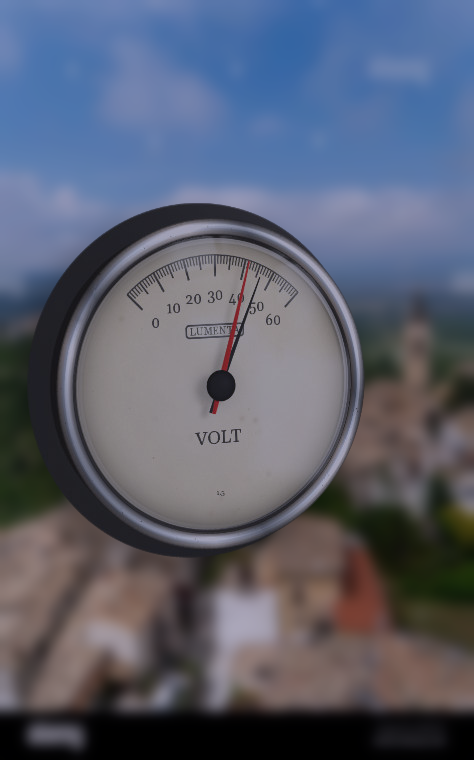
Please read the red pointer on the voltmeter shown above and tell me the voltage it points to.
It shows 40 V
